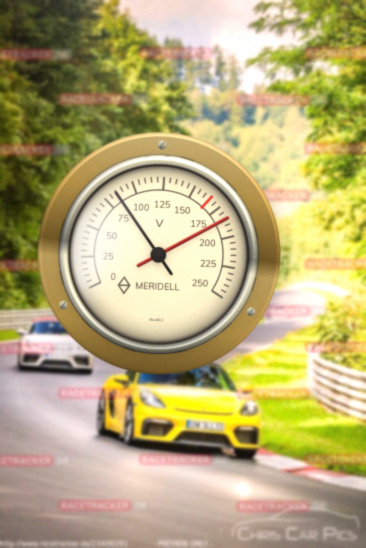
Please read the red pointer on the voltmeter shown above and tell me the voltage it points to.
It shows 185 V
